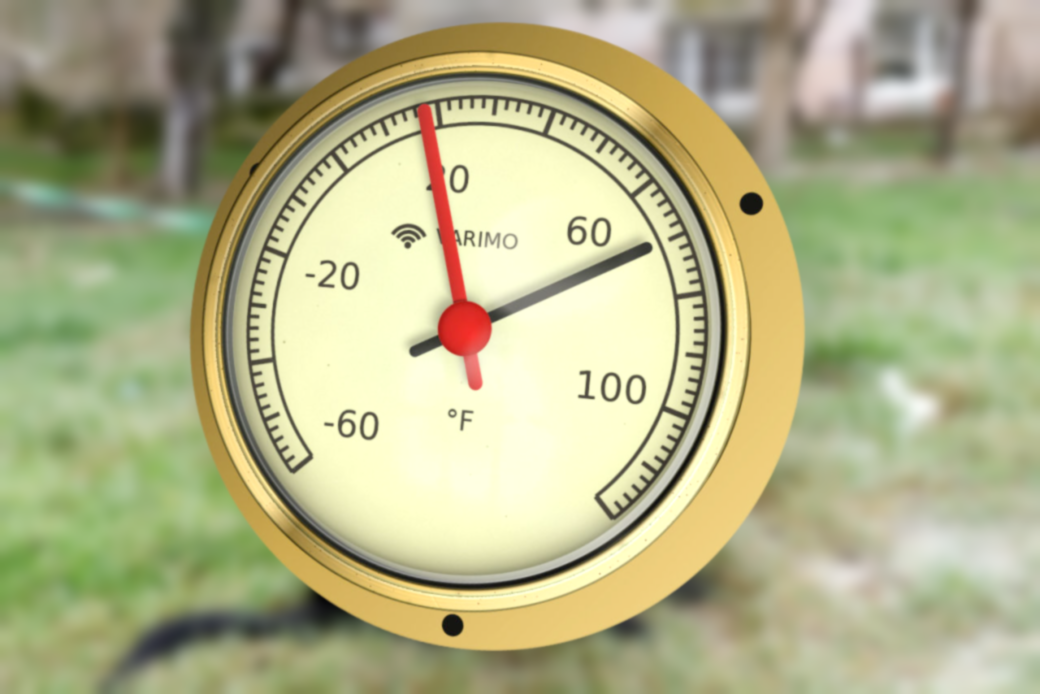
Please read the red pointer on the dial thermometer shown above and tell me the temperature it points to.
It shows 18 °F
